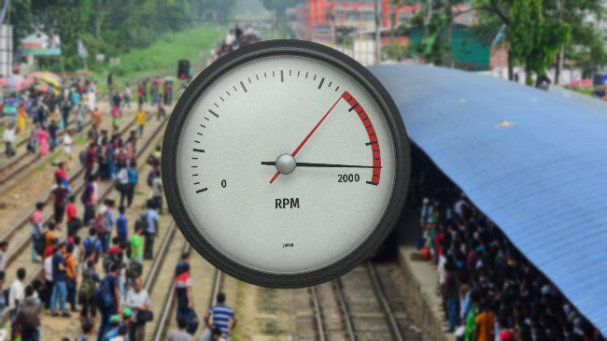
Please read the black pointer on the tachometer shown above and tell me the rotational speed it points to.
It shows 1900 rpm
